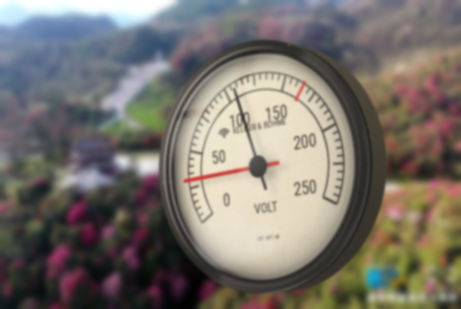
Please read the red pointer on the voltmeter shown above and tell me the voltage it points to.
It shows 30 V
